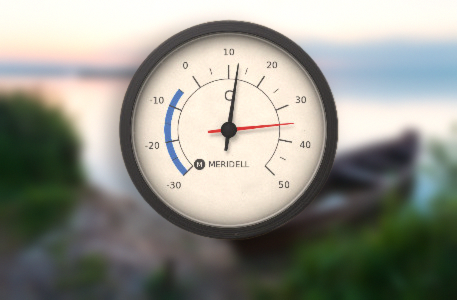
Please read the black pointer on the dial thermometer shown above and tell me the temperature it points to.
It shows 12.5 °C
